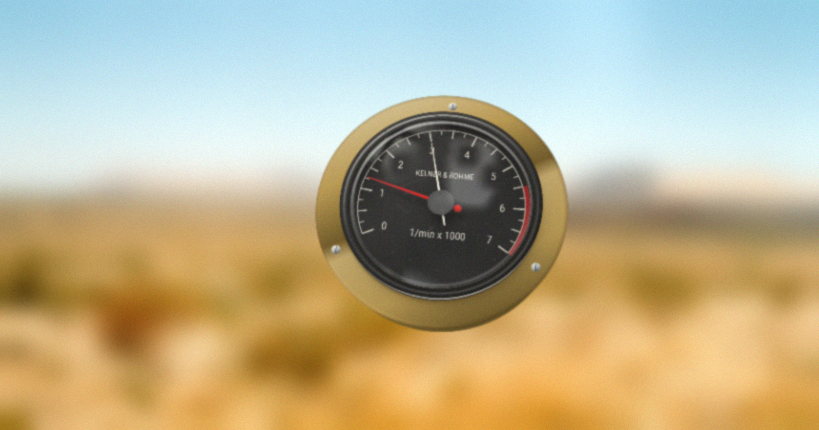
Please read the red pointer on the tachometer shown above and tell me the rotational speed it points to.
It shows 1250 rpm
